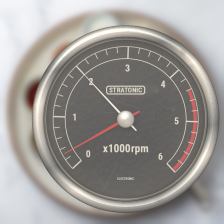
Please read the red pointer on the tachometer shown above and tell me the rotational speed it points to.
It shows 300 rpm
